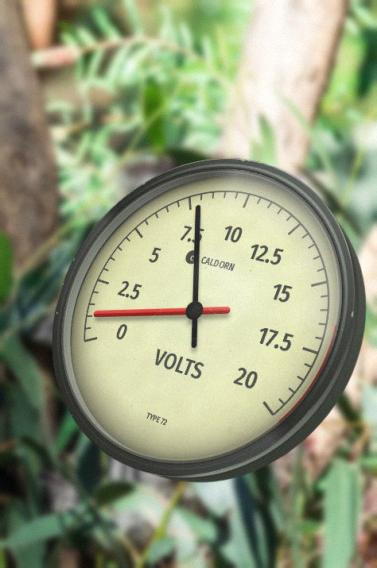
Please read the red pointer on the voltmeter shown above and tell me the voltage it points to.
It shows 1 V
